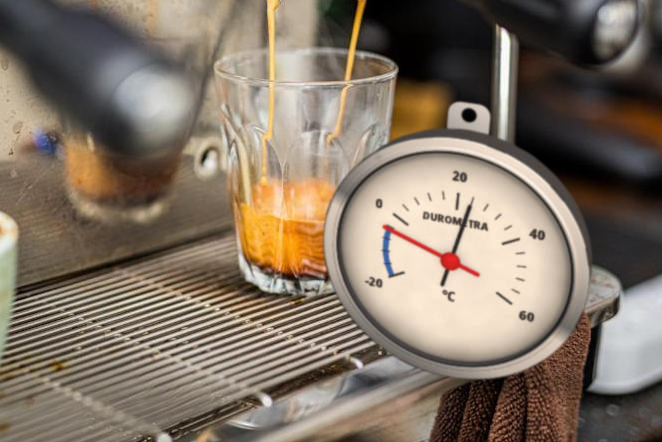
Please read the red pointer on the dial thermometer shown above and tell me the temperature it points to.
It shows -4 °C
